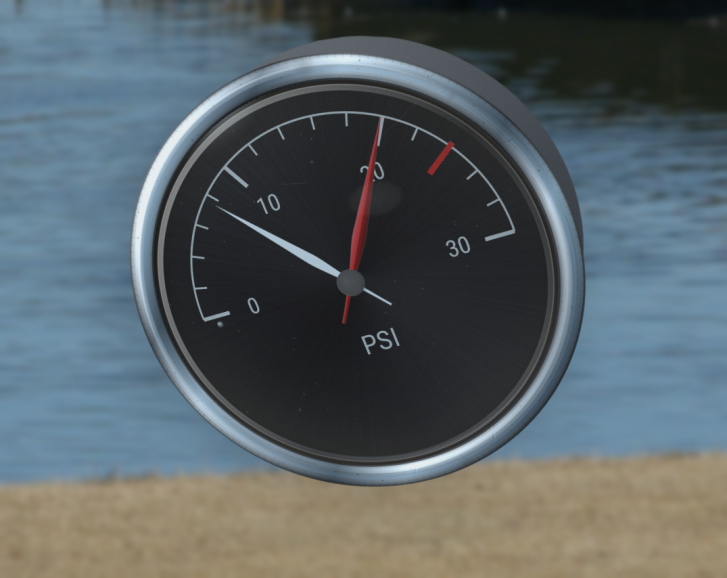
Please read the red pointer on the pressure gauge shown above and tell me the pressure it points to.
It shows 20 psi
